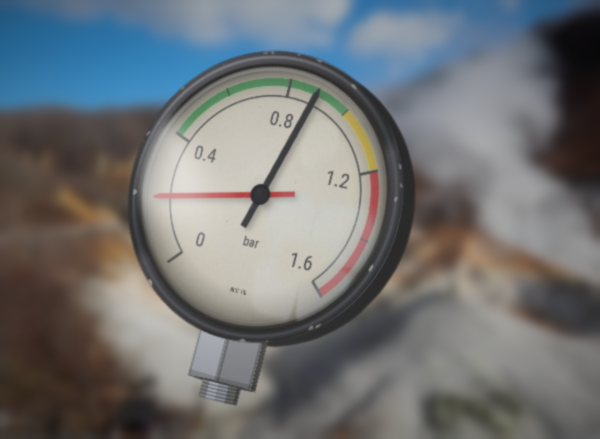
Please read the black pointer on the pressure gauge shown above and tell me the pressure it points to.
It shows 0.9 bar
